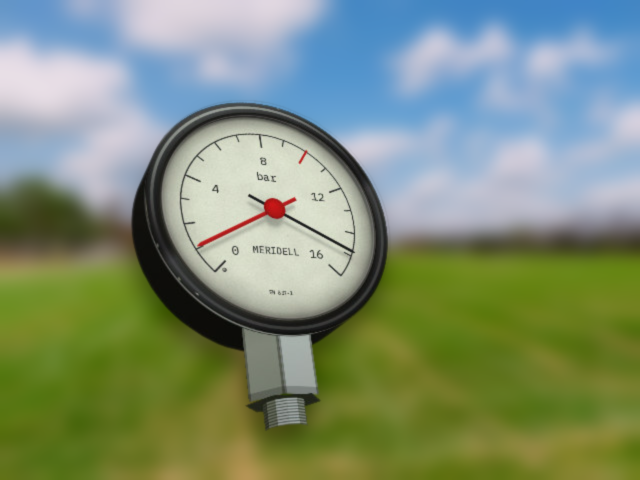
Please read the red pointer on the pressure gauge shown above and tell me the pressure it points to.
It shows 1 bar
